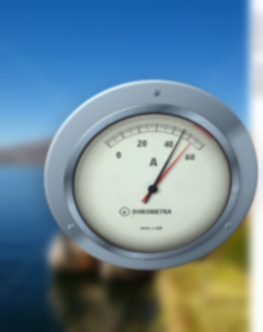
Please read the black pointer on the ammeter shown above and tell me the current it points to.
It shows 45 A
